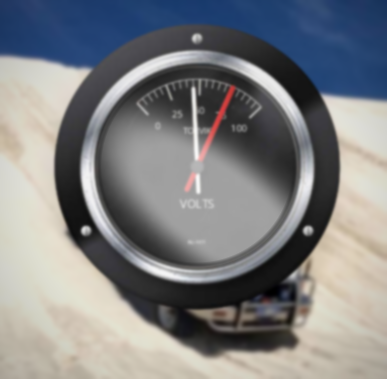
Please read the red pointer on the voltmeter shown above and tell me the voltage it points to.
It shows 75 V
